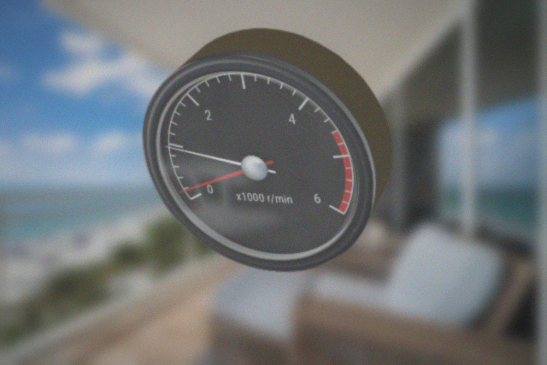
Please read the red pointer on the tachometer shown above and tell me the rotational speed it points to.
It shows 200 rpm
